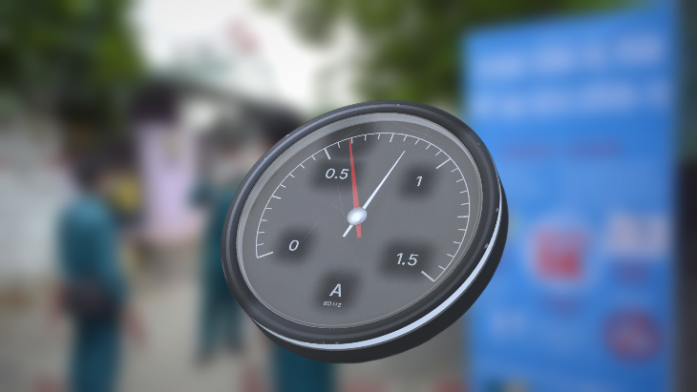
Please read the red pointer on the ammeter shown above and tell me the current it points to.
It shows 0.6 A
